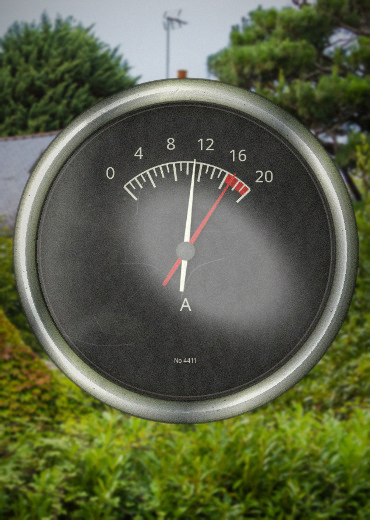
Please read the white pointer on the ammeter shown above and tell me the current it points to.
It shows 11 A
